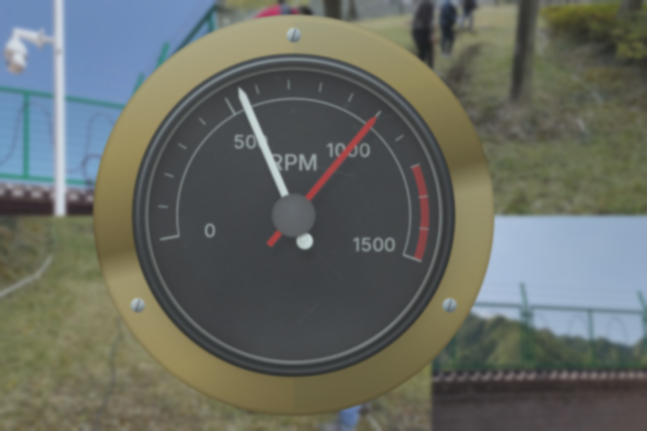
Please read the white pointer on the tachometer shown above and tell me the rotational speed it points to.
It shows 550 rpm
